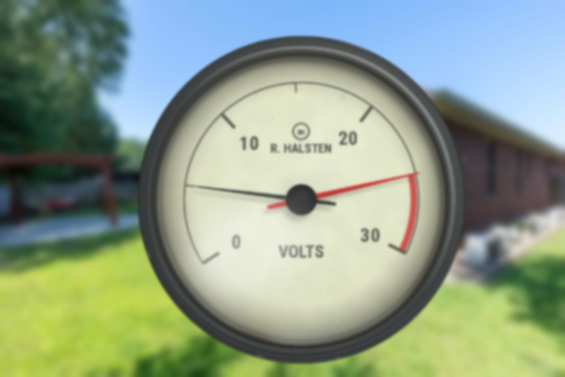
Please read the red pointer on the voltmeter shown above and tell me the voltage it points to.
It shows 25 V
